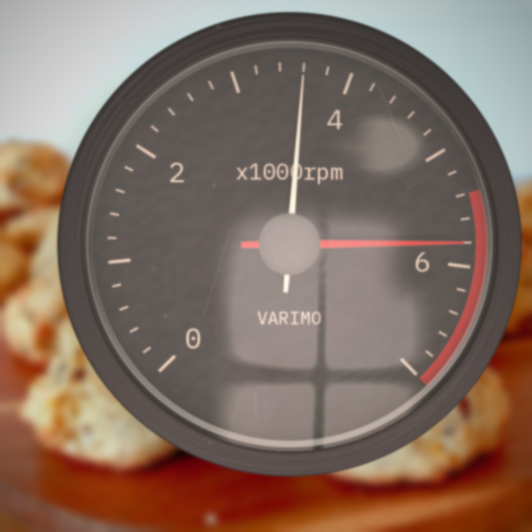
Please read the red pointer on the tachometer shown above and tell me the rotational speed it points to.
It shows 5800 rpm
